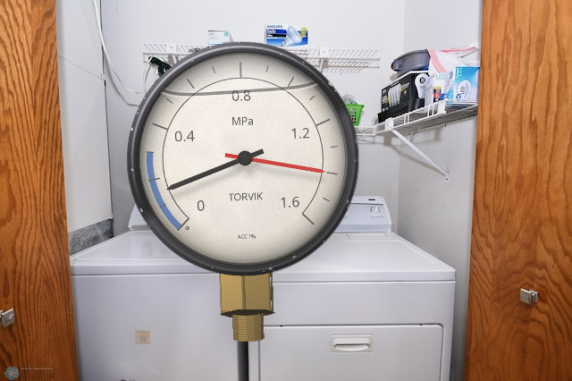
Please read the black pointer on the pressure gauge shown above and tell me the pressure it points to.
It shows 0.15 MPa
